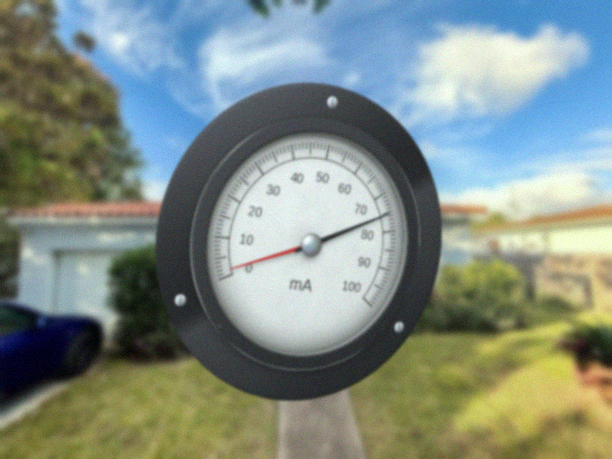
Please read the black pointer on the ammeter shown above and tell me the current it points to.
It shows 75 mA
